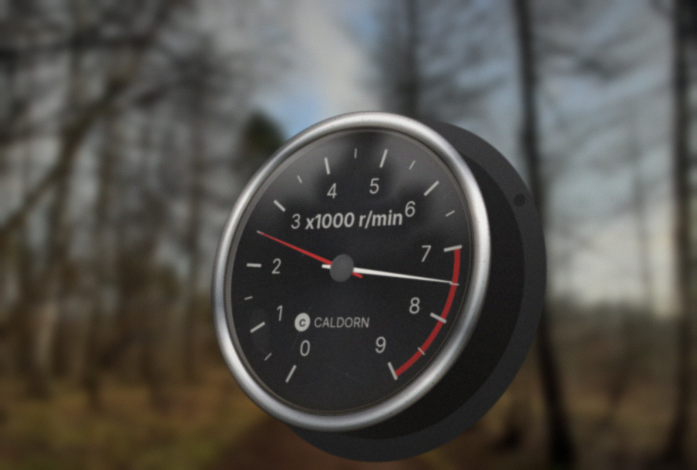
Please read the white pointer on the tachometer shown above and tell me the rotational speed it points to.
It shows 7500 rpm
